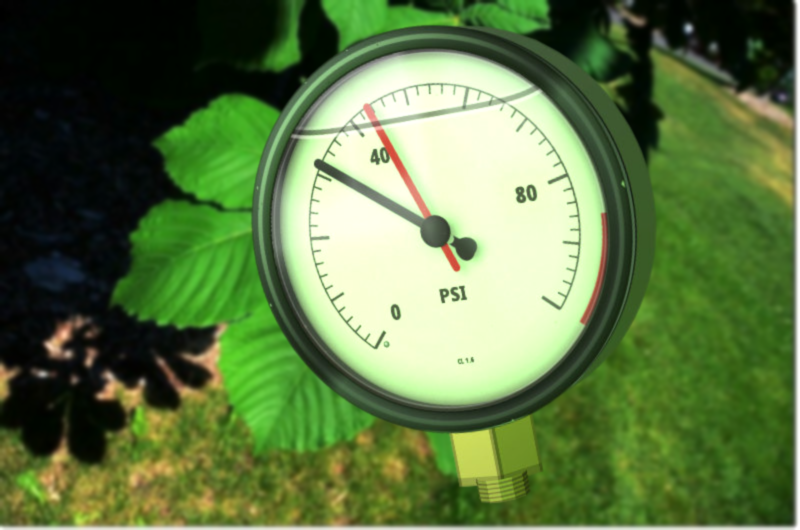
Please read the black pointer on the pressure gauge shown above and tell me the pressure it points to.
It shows 32 psi
